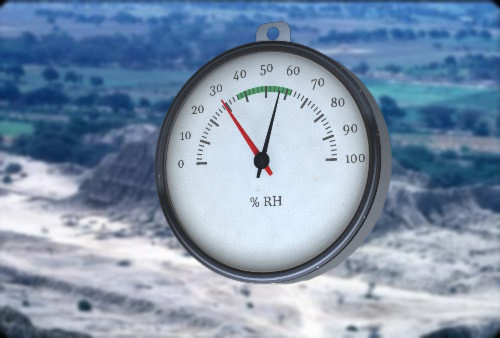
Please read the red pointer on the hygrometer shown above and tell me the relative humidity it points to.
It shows 30 %
